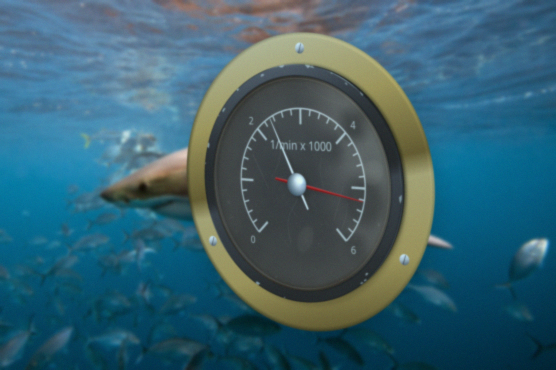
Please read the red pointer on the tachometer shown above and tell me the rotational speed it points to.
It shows 5200 rpm
